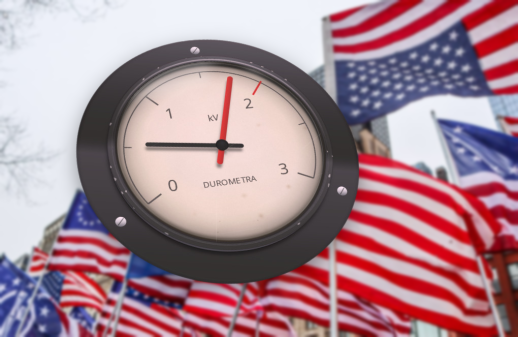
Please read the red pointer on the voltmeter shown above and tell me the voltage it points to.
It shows 1.75 kV
